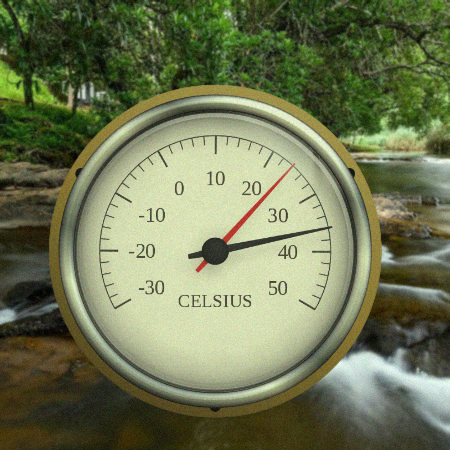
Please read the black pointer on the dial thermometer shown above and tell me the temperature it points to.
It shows 36 °C
